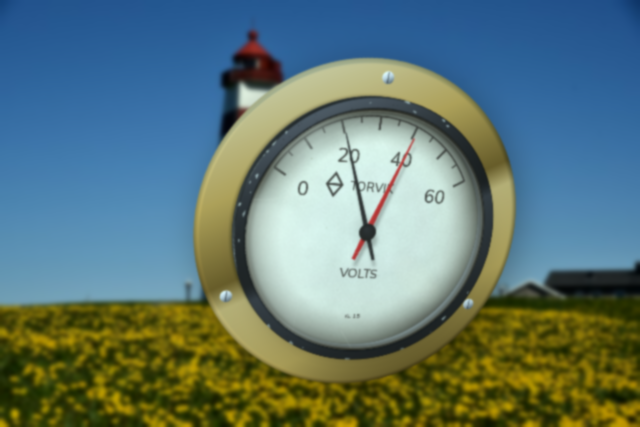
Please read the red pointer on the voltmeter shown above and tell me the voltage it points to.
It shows 40 V
